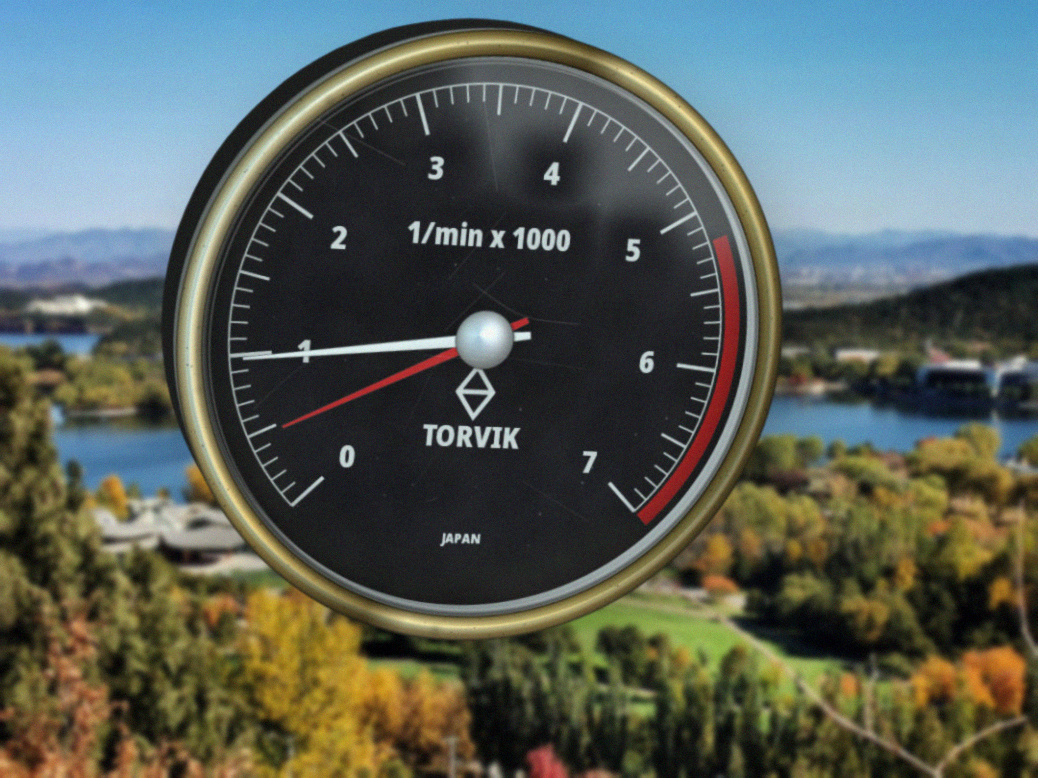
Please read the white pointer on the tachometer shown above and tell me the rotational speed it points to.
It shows 1000 rpm
